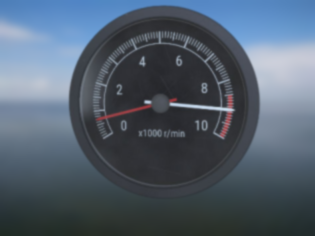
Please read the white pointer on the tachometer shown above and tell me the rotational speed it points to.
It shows 9000 rpm
